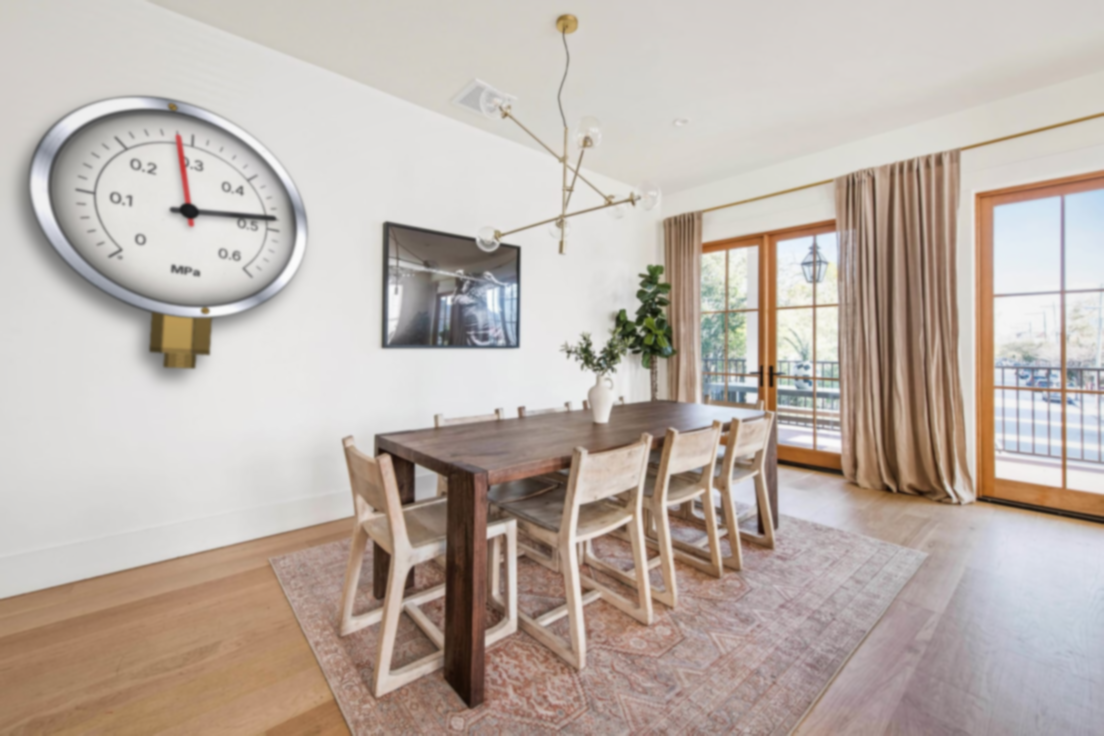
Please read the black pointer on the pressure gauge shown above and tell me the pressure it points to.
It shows 0.48 MPa
